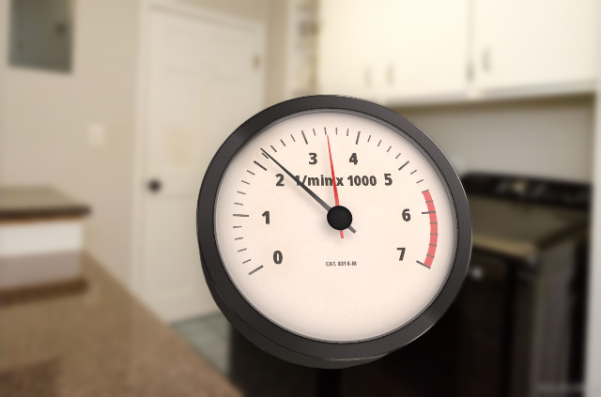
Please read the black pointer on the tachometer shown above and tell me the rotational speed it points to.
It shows 2200 rpm
